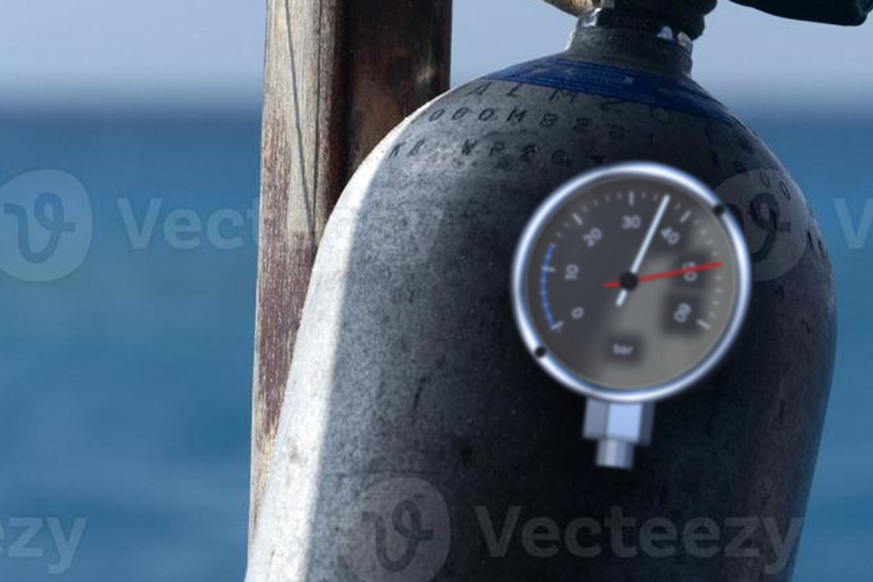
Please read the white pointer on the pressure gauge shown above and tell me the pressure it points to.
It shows 36 bar
